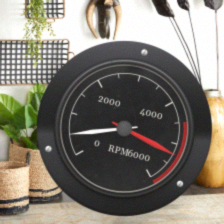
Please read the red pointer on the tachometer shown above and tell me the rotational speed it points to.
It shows 5250 rpm
